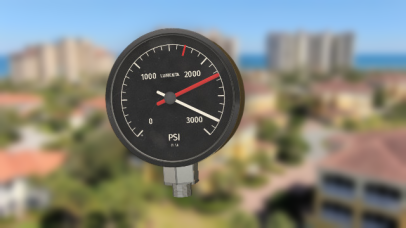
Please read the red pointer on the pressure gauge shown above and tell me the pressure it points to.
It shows 2250 psi
